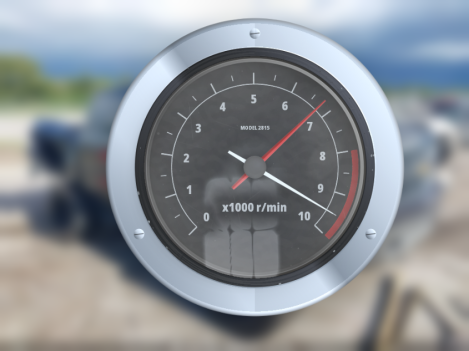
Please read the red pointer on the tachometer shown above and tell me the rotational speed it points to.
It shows 6750 rpm
